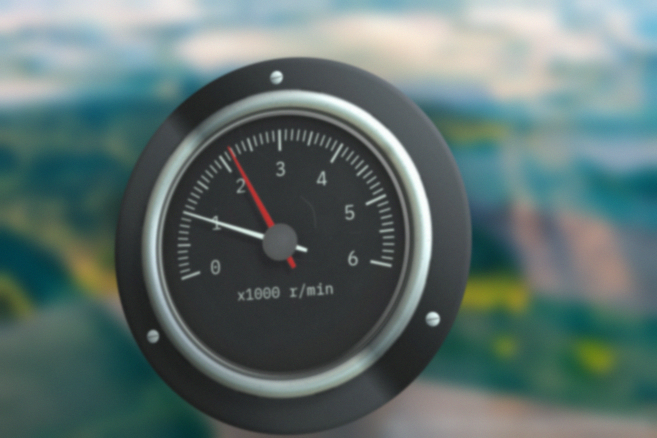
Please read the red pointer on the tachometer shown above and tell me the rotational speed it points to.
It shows 2200 rpm
